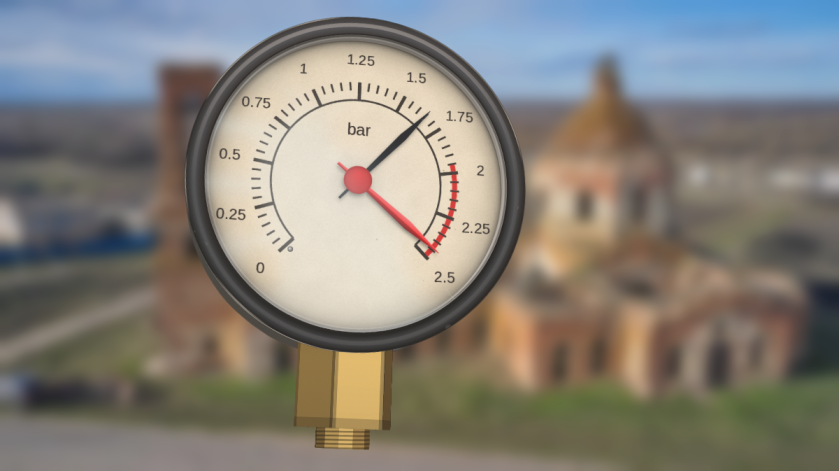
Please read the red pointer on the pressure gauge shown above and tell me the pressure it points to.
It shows 2.45 bar
